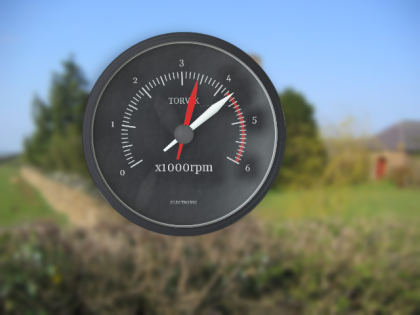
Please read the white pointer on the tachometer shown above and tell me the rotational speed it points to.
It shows 4300 rpm
